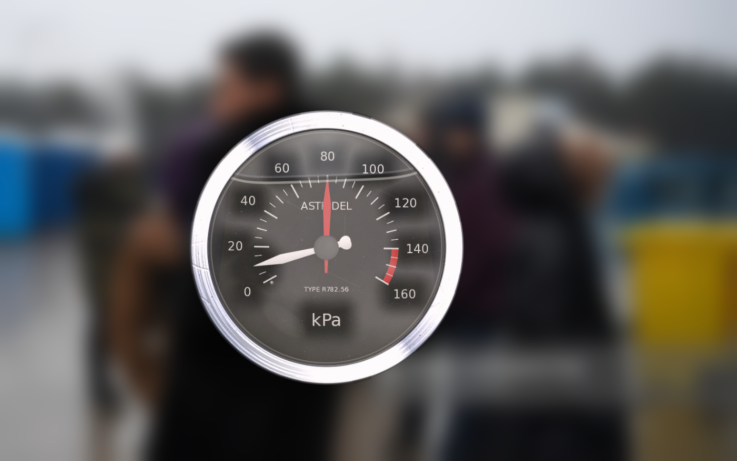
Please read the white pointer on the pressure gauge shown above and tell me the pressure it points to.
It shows 10 kPa
